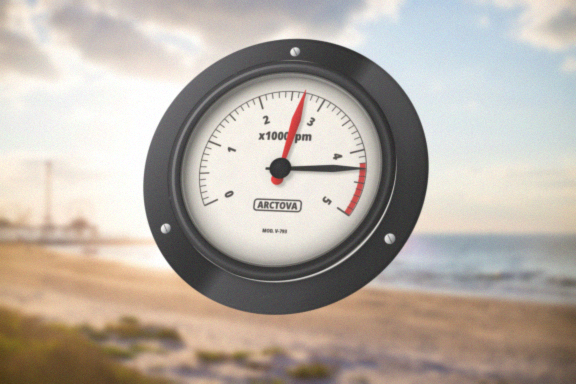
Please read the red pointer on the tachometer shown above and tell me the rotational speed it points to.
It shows 2700 rpm
